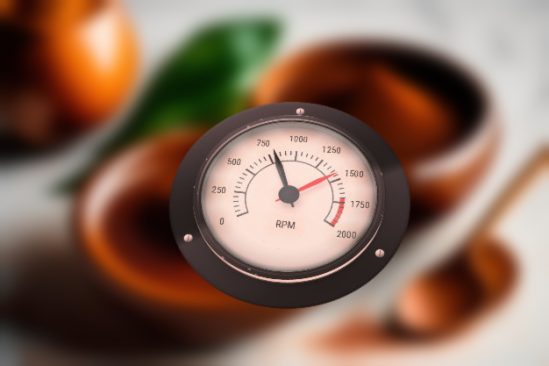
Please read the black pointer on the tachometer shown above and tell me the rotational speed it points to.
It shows 800 rpm
